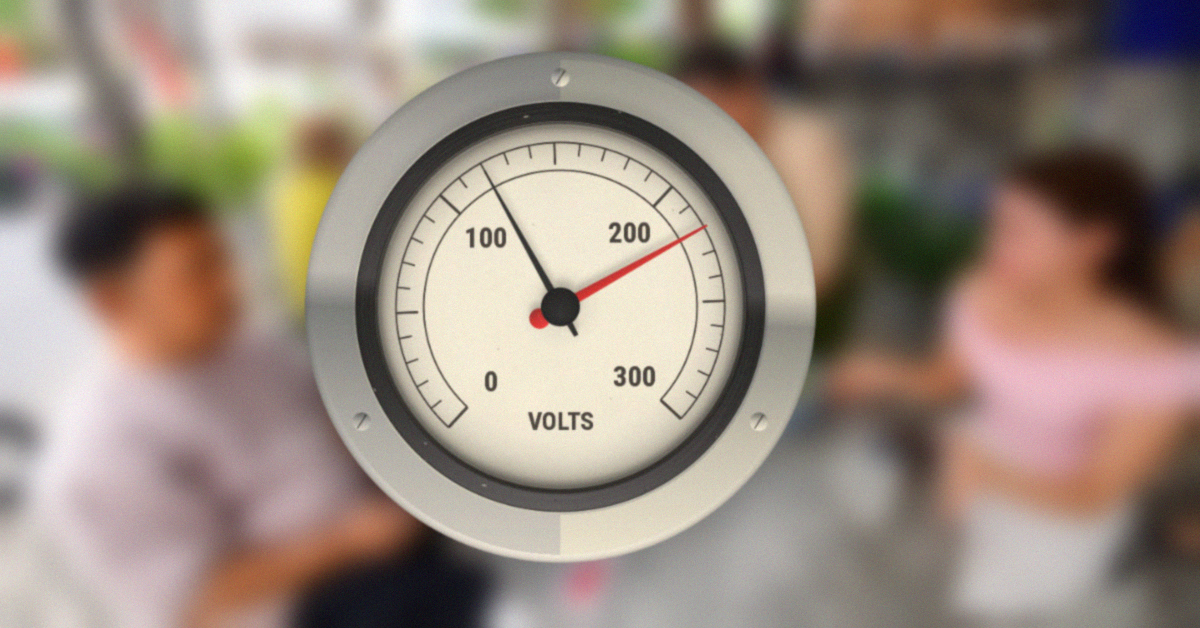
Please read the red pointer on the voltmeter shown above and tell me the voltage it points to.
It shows 220 V
